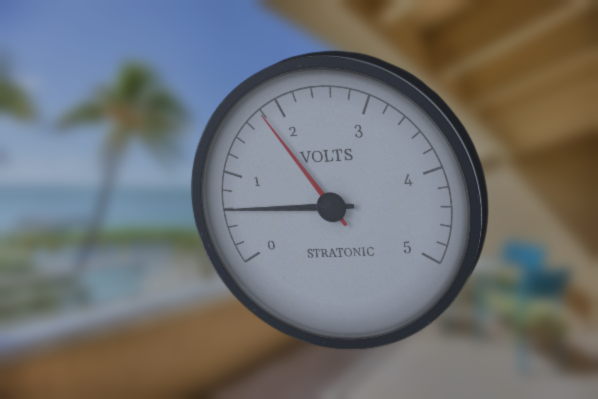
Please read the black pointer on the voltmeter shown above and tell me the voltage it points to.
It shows 0.6 V
